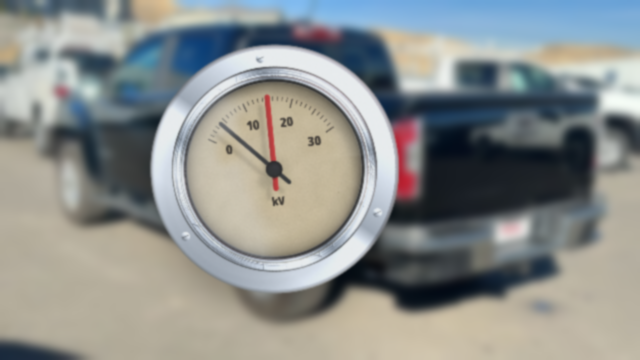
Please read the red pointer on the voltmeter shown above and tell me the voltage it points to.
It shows 15 kV
